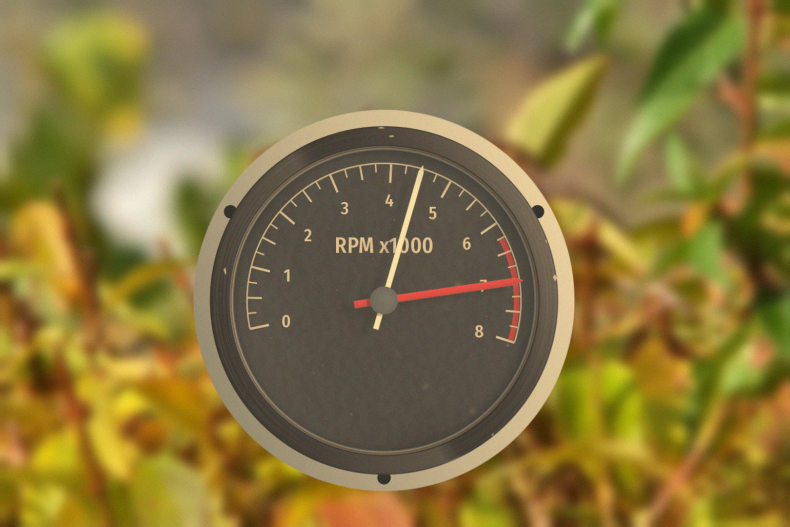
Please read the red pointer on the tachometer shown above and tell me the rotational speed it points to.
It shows 7000 rpm
